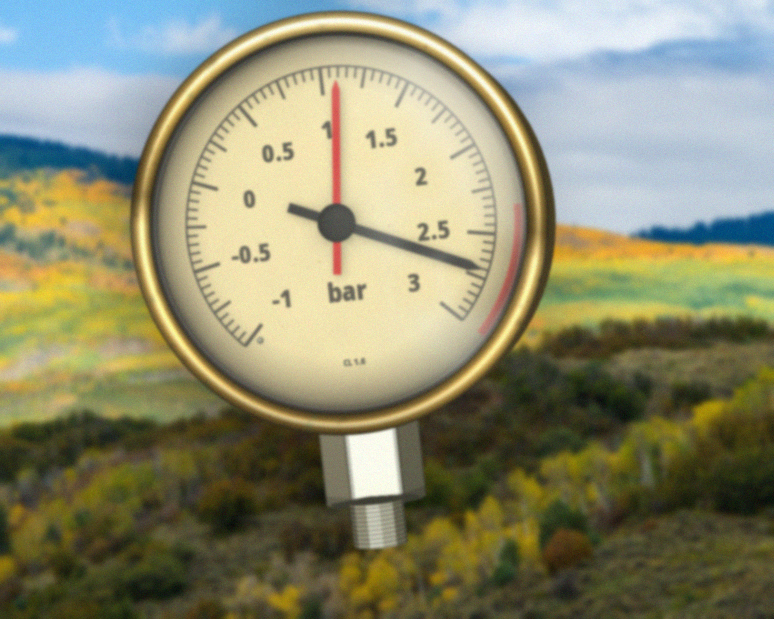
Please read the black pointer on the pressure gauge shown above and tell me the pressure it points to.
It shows 2.7 bar
